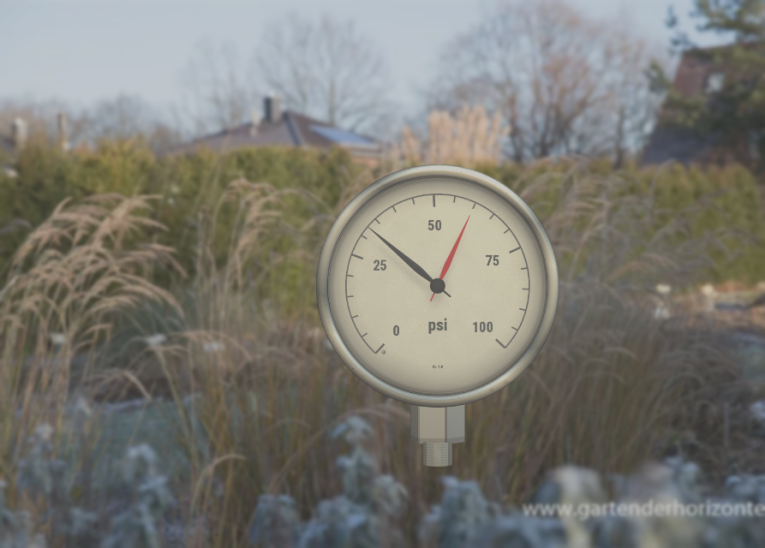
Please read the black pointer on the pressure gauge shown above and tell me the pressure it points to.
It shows 32.5 psi
